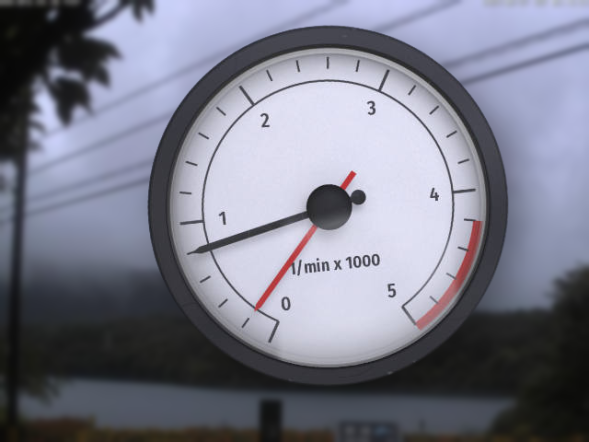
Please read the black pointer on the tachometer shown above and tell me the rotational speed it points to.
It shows 800 rpm
